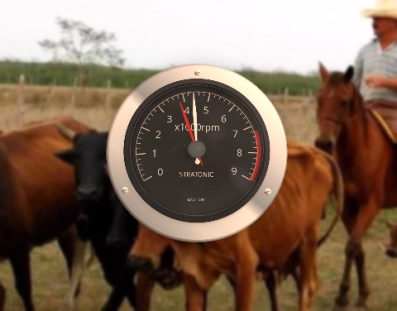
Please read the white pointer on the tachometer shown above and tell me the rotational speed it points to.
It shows 4400 rpm
